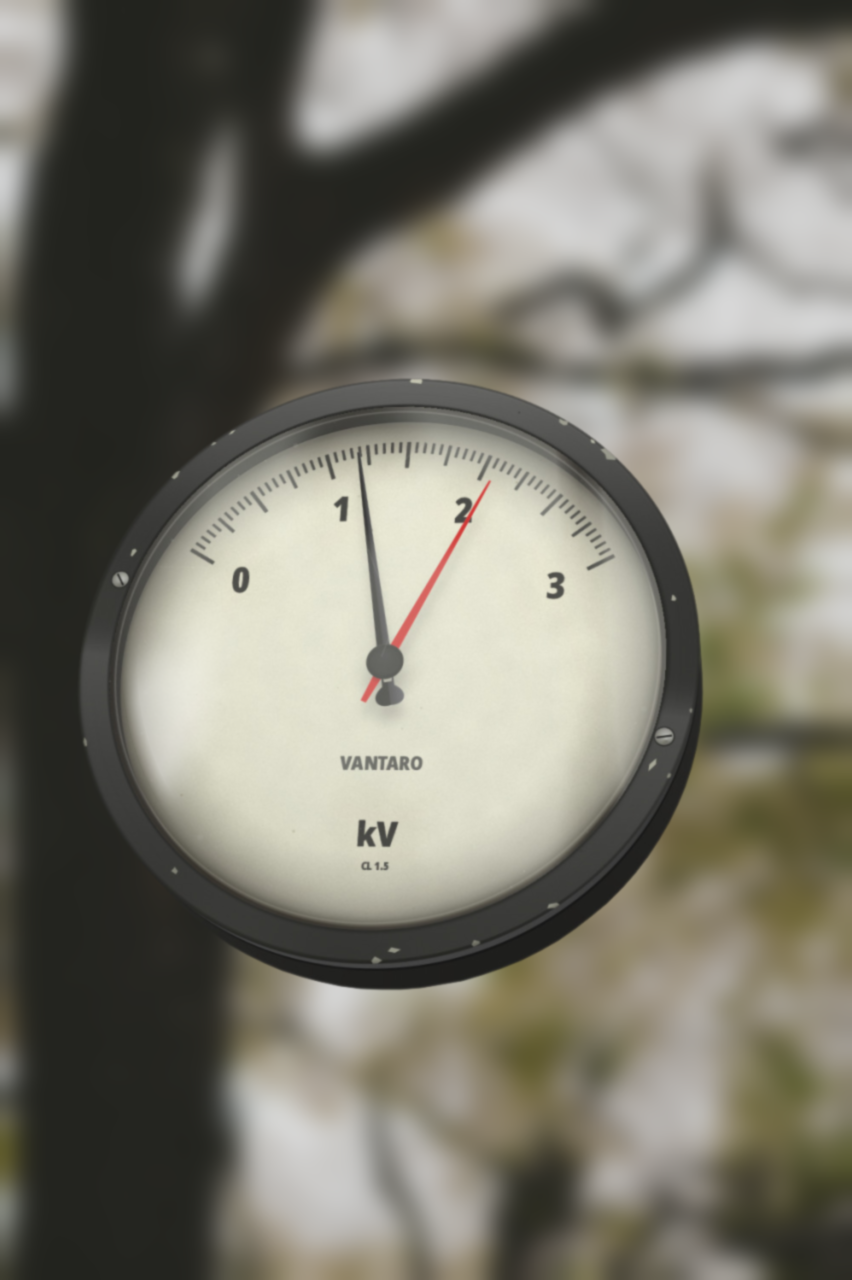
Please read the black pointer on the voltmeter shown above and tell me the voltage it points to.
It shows 1.2 kV
